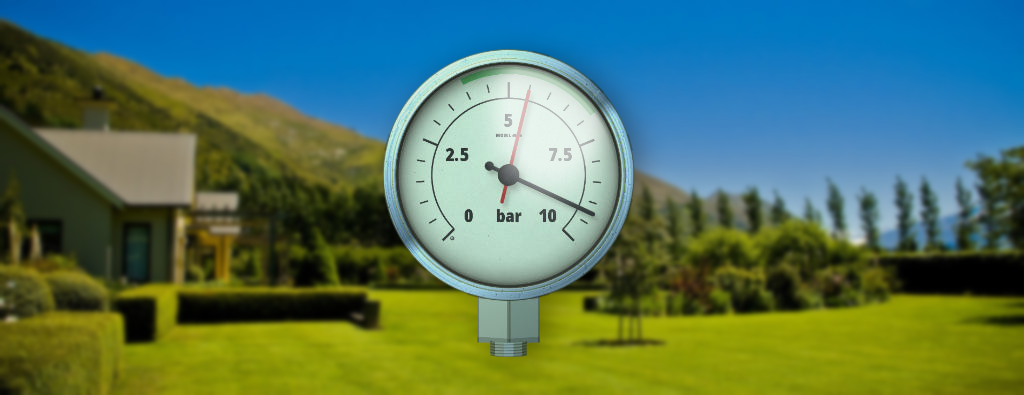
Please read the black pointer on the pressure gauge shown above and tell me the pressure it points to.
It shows 9.25 bar
